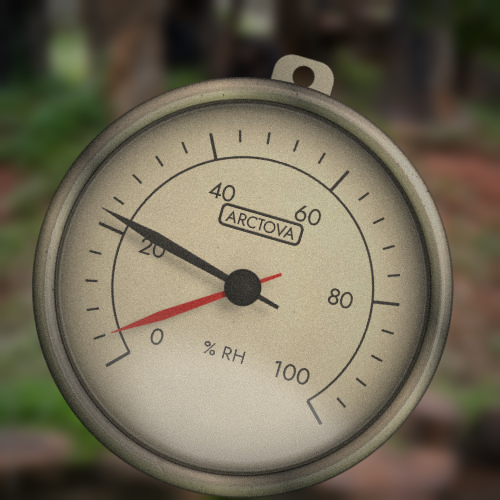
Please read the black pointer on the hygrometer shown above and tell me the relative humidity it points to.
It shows 22 %
